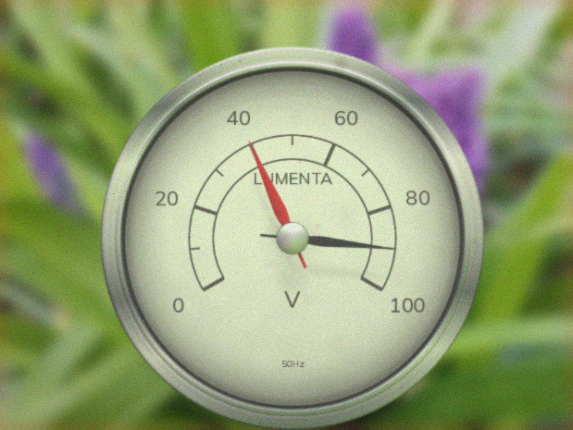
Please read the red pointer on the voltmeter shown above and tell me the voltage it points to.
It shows 40 V
